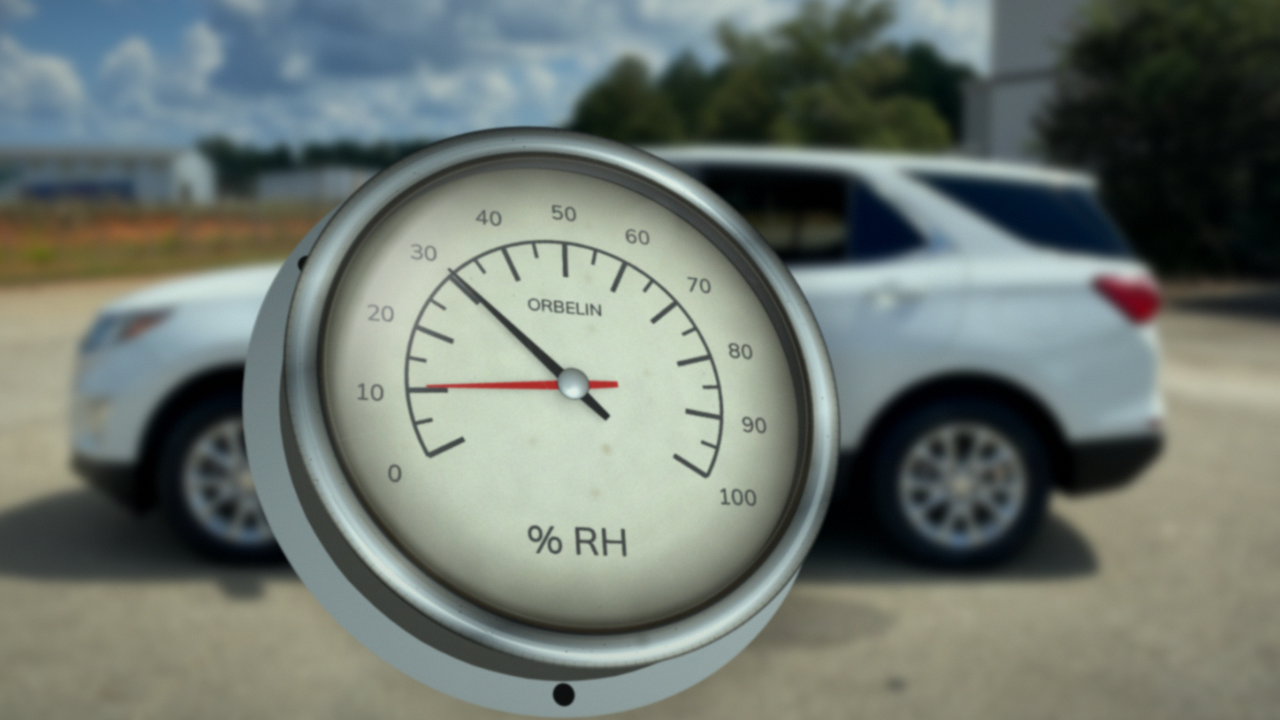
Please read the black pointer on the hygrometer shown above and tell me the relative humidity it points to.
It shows 30 %
